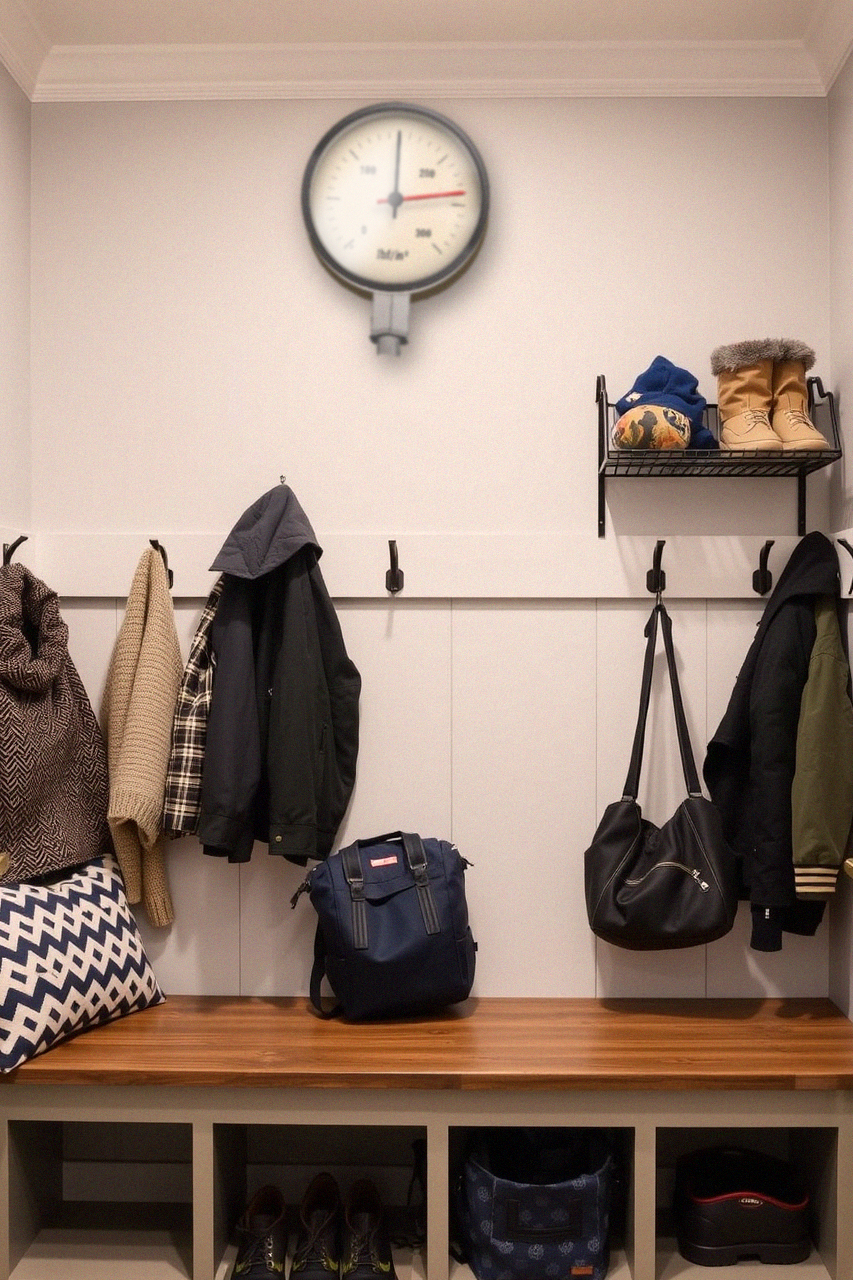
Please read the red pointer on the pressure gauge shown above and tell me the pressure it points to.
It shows 240 psi
